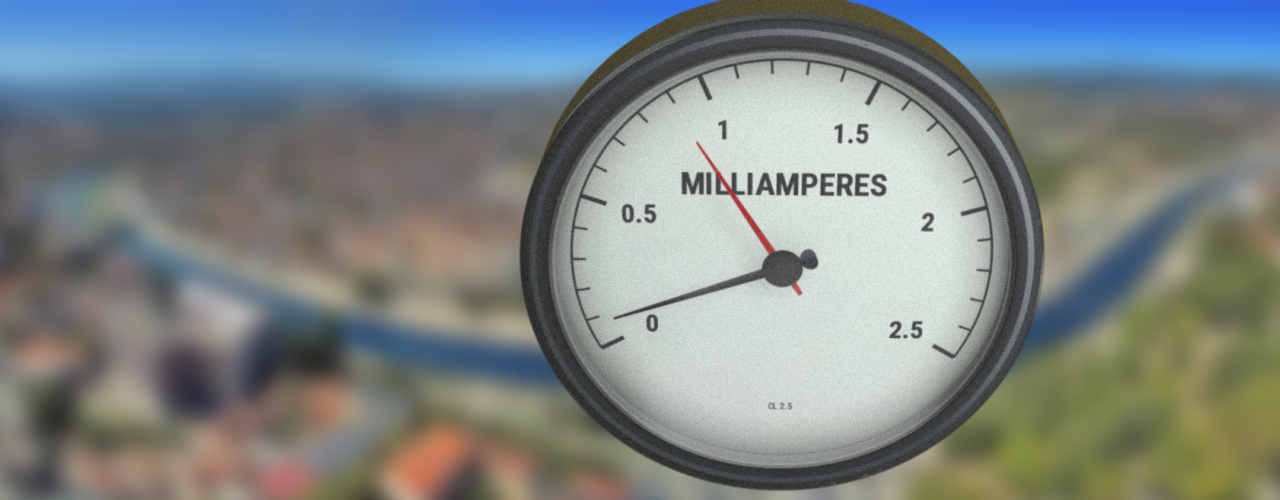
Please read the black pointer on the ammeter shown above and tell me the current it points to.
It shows 0.1 mA
